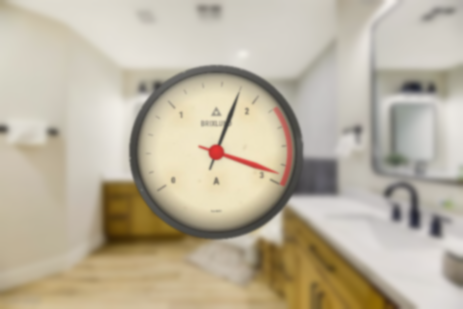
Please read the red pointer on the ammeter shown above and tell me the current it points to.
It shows 2.9 A
